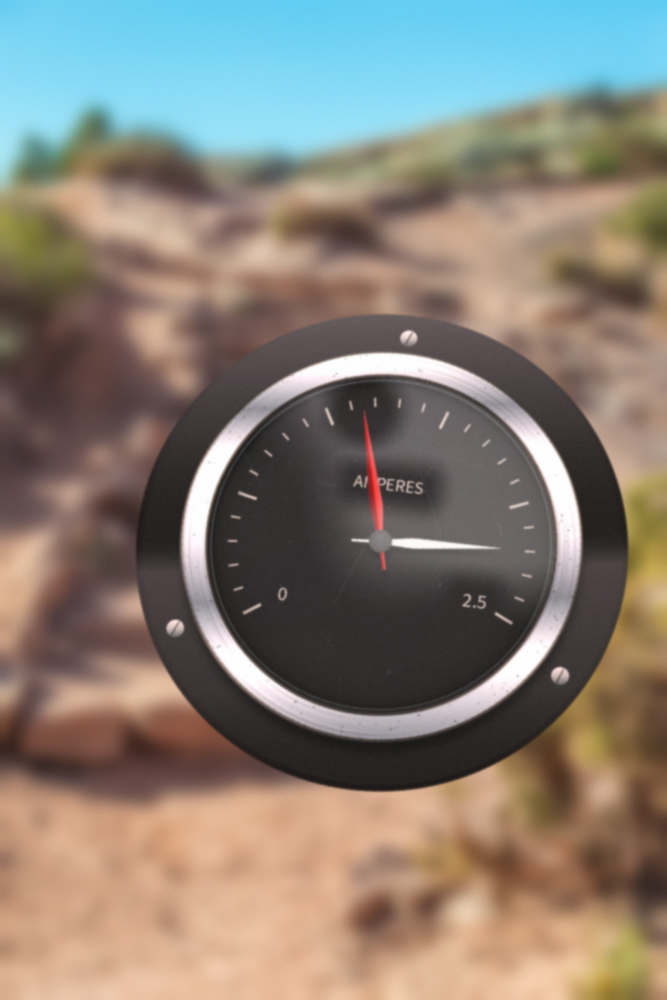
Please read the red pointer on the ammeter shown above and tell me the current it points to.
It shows 1.15 A
